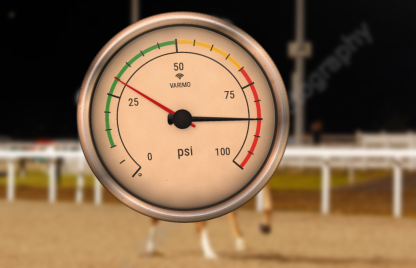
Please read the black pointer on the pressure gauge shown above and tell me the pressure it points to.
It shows 85 psi
